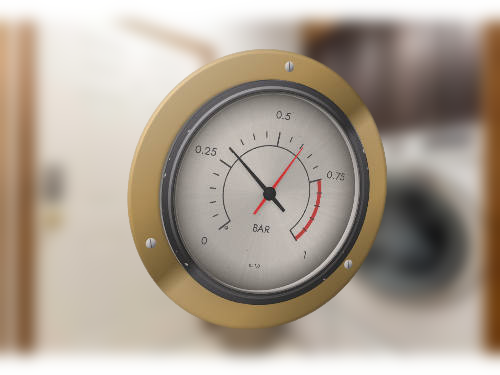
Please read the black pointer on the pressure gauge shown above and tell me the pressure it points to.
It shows 0.3 bar
